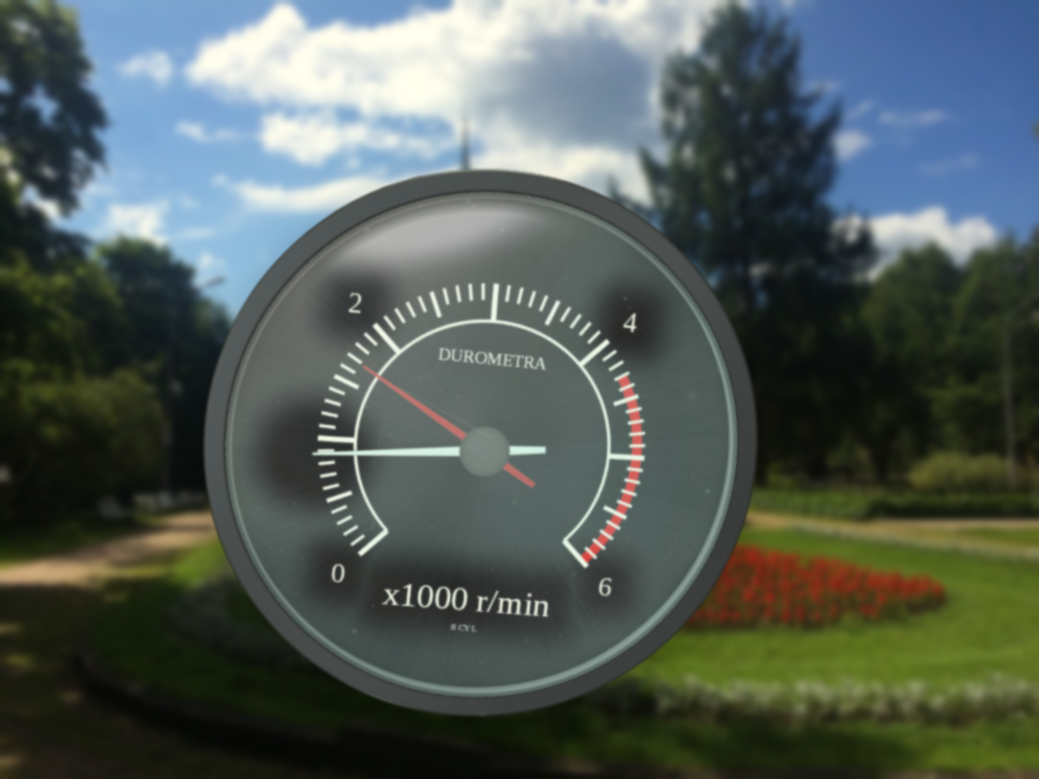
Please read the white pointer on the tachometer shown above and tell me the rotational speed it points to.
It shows 900 rpm
